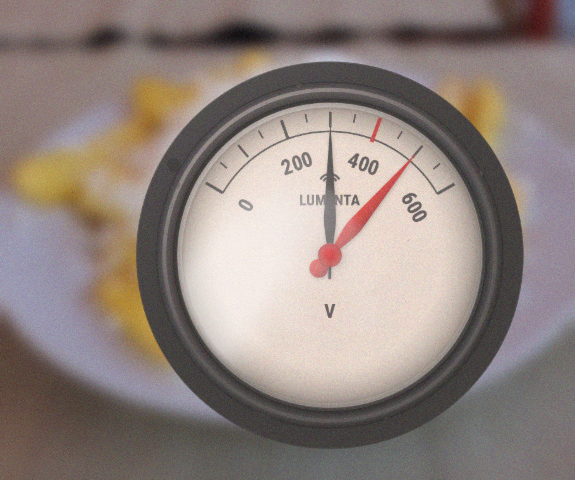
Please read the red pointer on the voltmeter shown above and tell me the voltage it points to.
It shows 500 V
